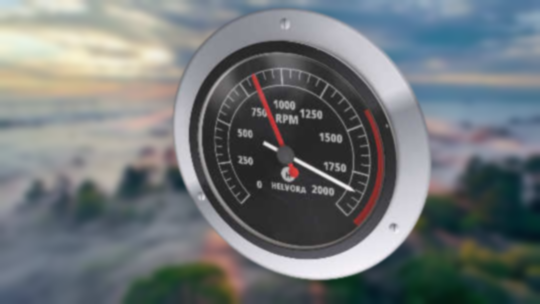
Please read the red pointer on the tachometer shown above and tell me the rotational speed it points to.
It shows 850 rpm
